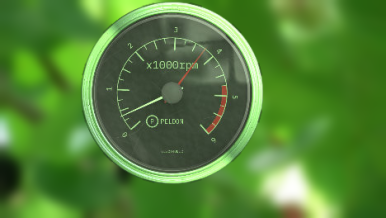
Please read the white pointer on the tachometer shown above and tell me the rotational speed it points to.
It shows 375 rpm
